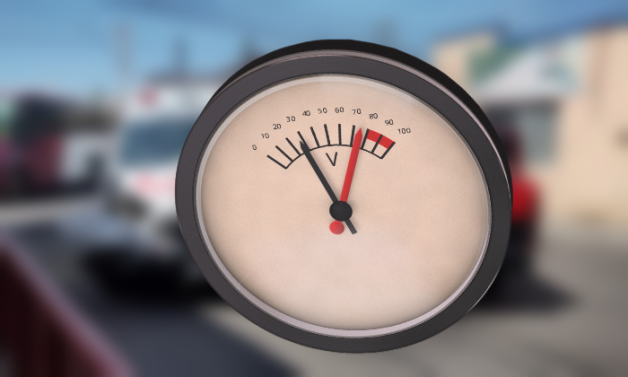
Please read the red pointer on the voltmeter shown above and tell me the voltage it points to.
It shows 75 V
